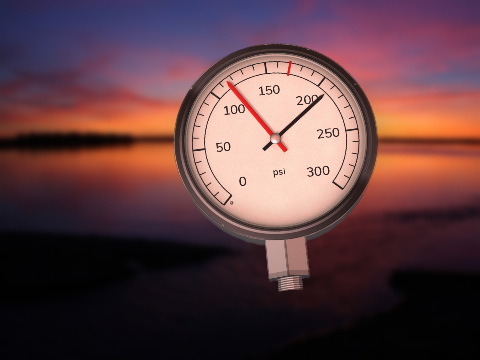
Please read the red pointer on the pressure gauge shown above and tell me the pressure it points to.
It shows 115 psi
